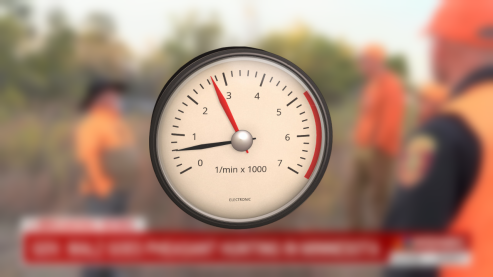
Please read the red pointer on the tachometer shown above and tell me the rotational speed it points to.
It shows 2700 rpm
